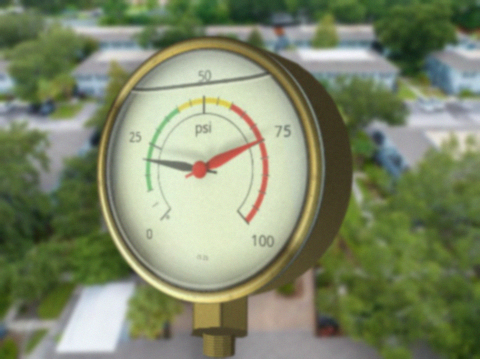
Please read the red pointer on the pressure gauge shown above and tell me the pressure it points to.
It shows 75 psi
